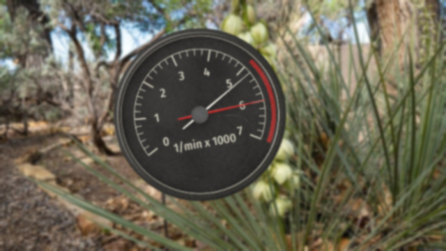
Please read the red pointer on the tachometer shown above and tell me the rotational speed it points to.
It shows 6000 rpm
